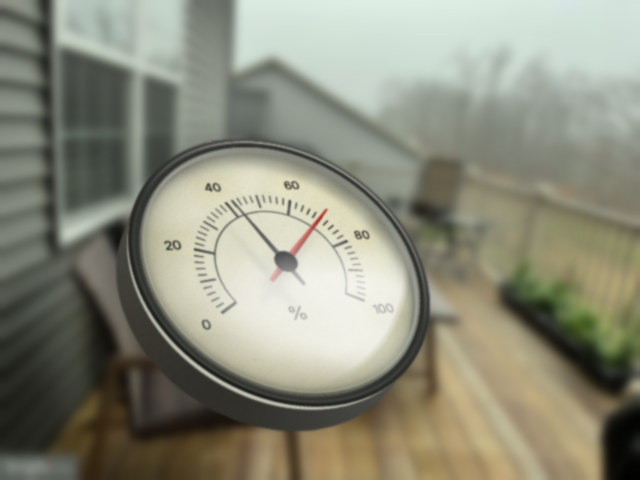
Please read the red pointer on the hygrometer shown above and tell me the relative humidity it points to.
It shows 70 %
